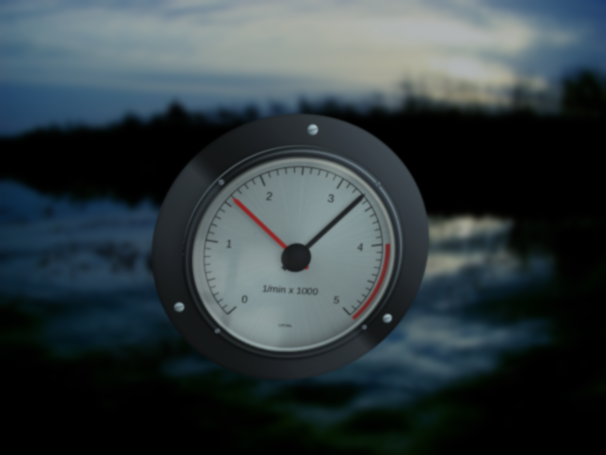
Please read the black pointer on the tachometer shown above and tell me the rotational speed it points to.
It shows 3300 rpm
